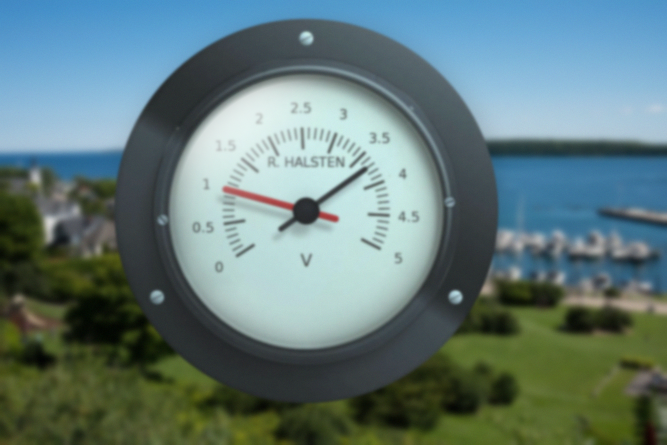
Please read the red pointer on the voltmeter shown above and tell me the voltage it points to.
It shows 1 V
